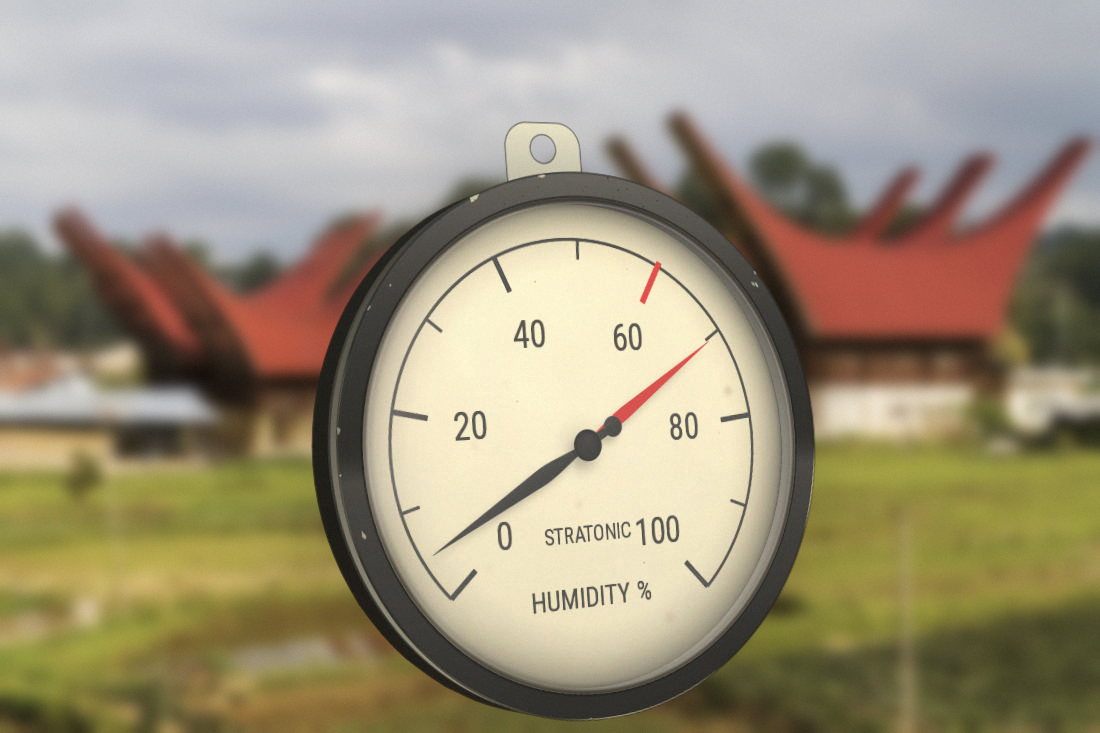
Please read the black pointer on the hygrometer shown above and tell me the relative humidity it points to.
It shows 5 %
